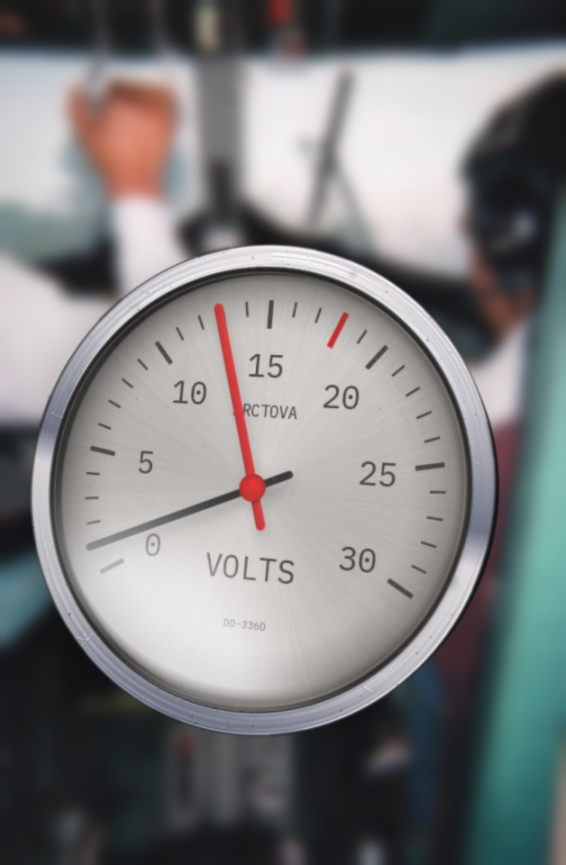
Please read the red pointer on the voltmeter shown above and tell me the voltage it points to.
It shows 13 V
